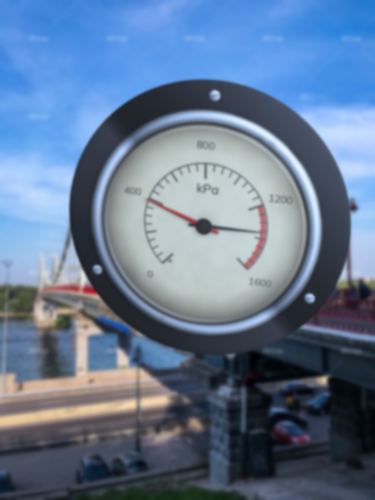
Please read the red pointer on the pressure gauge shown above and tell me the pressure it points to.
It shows 400 kPa
